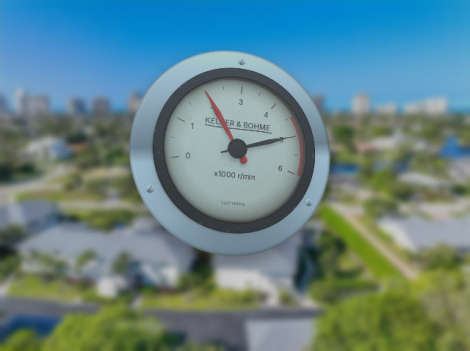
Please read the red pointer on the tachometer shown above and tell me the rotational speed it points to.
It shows 2000 rpm
